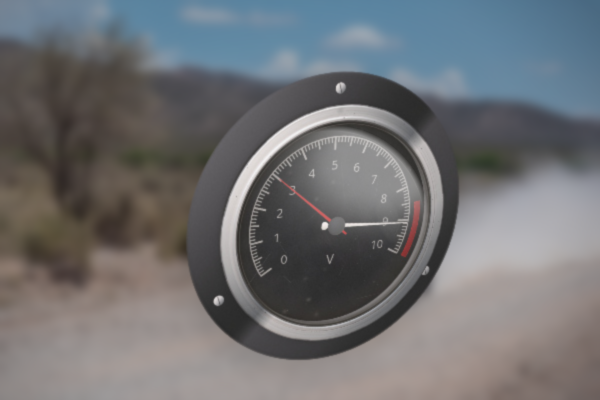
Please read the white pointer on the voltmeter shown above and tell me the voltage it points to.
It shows 9 V
